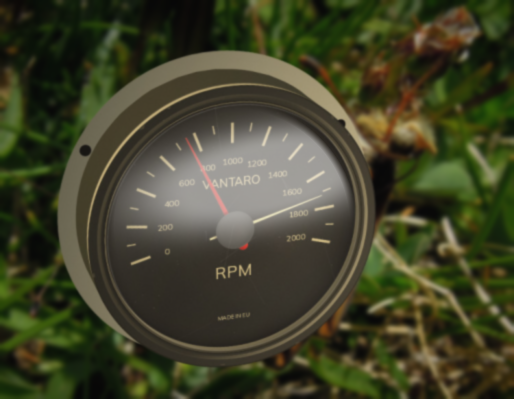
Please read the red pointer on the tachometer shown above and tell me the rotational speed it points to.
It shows 750 rpm
